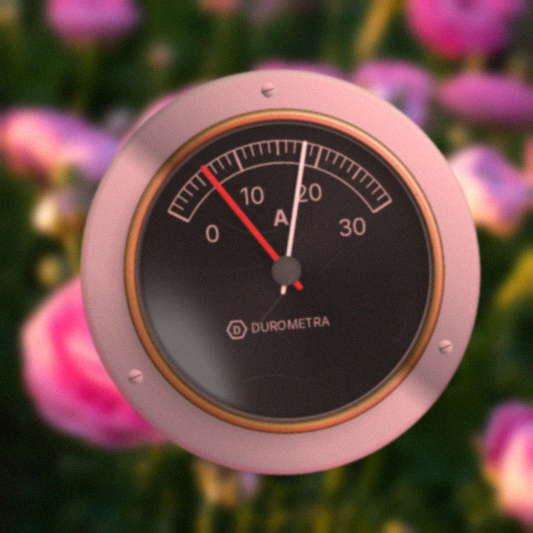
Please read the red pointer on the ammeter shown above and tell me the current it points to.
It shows 6 A
